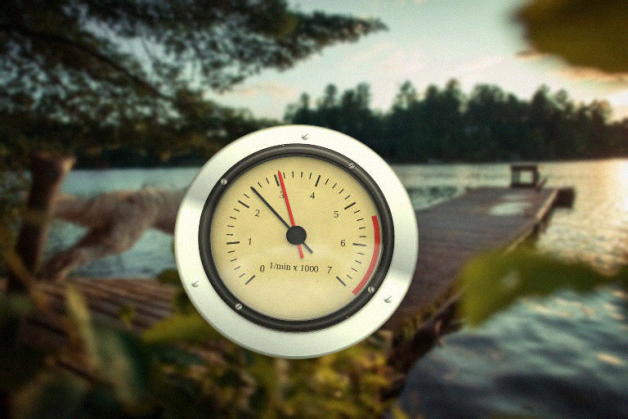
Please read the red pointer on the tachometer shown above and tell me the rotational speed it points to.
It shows 3100 rpm
